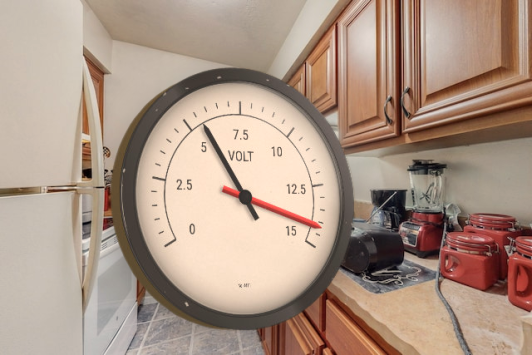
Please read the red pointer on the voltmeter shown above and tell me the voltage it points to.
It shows 14.25 V
